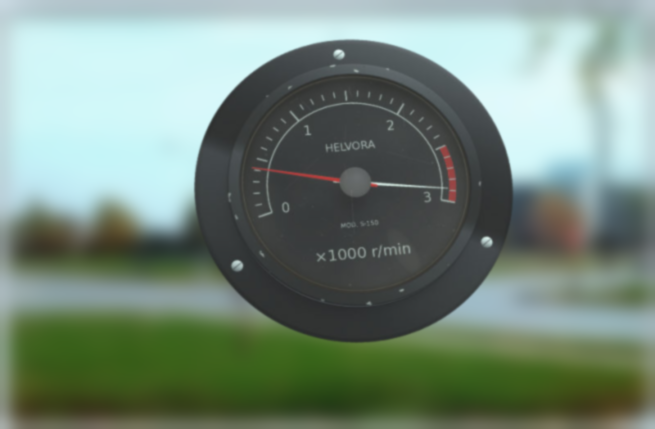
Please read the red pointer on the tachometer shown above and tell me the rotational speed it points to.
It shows 400 rpm
